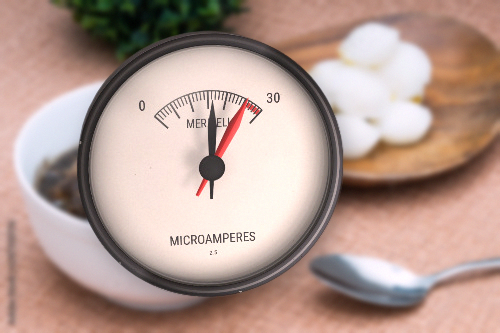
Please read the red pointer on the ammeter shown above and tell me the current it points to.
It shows 25 µA
